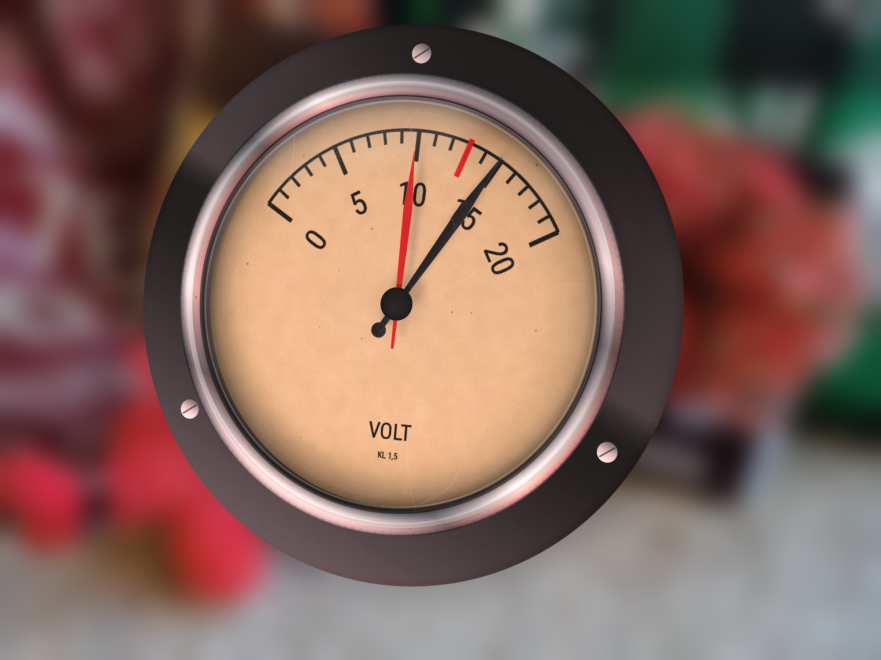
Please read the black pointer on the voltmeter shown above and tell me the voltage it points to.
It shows 15 V
